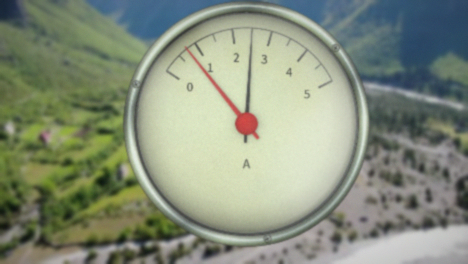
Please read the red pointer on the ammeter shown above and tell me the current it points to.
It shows 0.75 A
